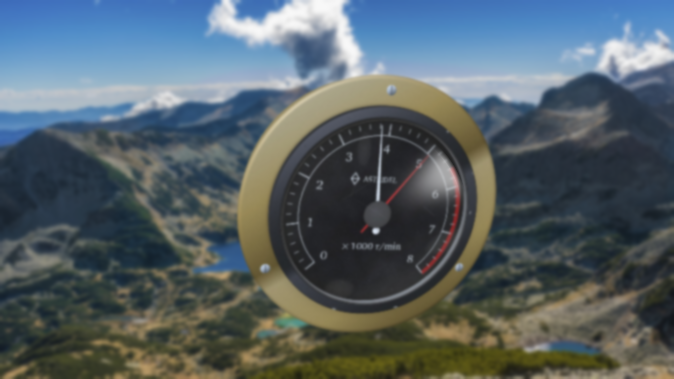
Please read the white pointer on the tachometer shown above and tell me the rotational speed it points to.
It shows 3800 rpm
